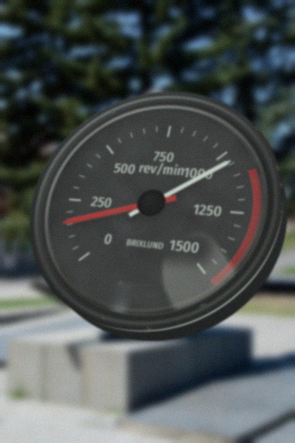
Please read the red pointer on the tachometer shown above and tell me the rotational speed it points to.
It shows 150 rpm
